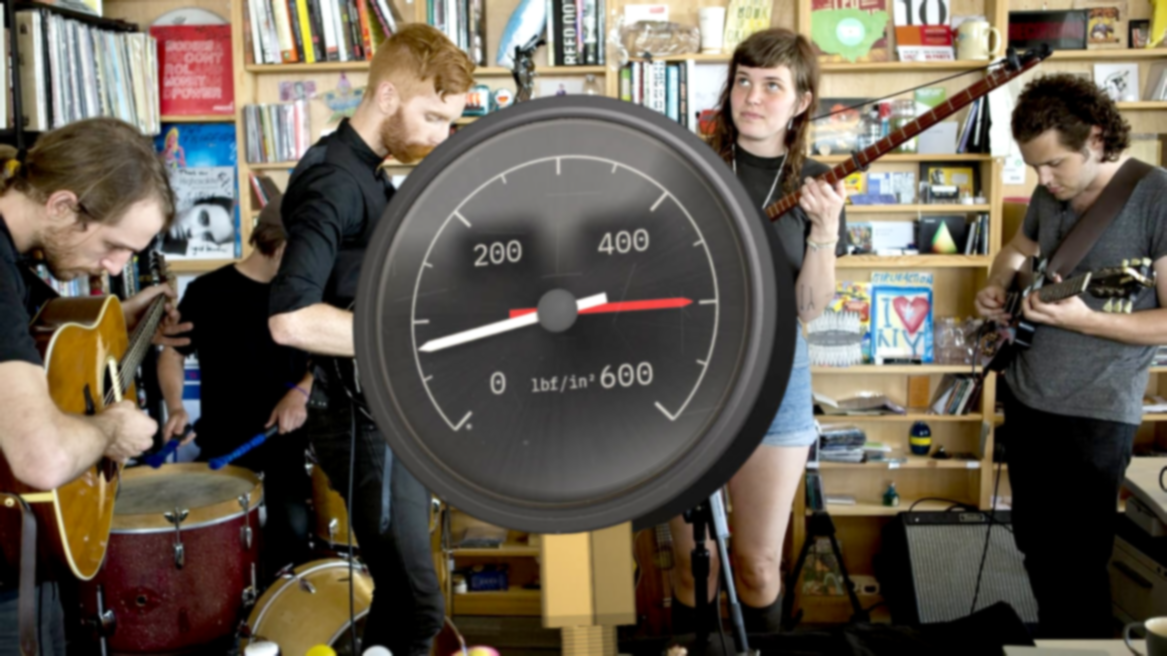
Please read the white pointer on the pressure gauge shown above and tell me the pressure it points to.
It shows 75 psi
